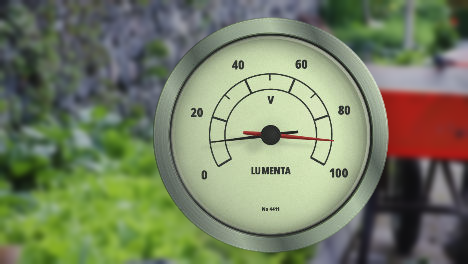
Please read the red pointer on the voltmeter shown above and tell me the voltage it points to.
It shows 90 V
